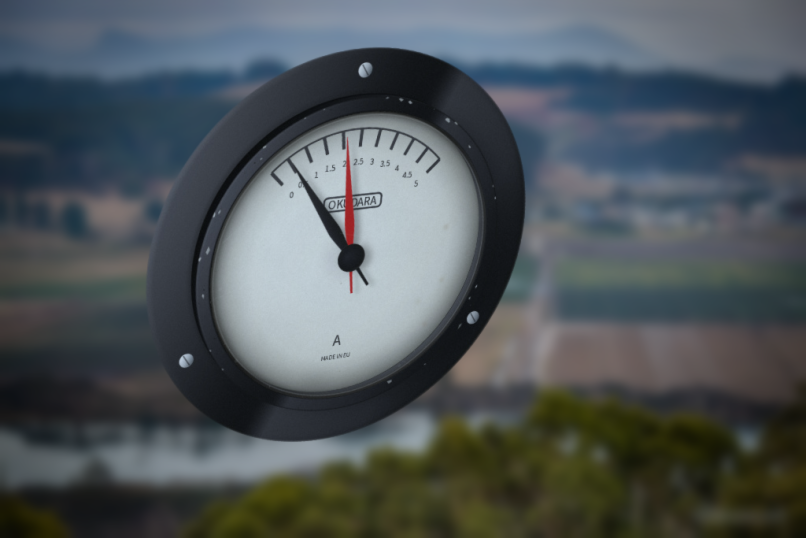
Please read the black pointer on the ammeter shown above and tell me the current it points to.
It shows 0.5 A
